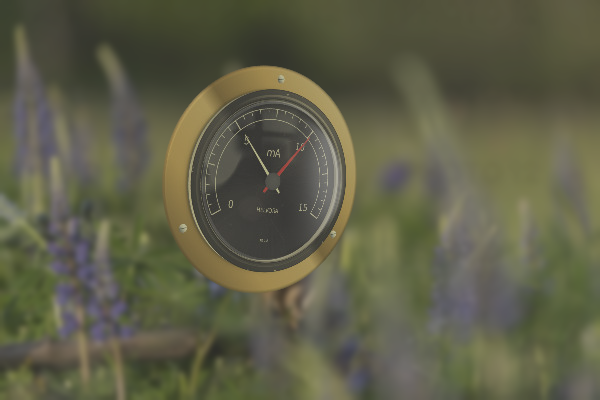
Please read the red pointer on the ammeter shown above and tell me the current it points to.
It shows 10 mA
